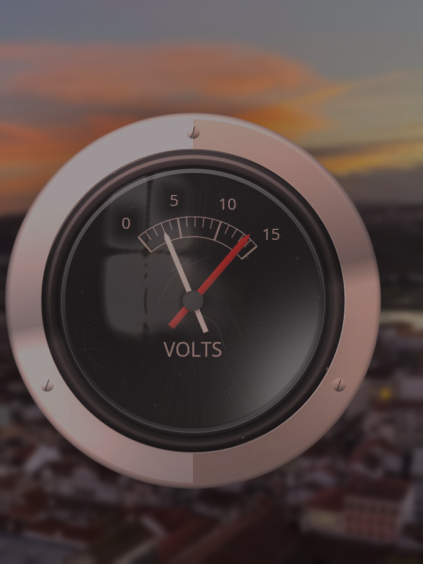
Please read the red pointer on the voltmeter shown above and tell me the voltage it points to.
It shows 13.5 V
